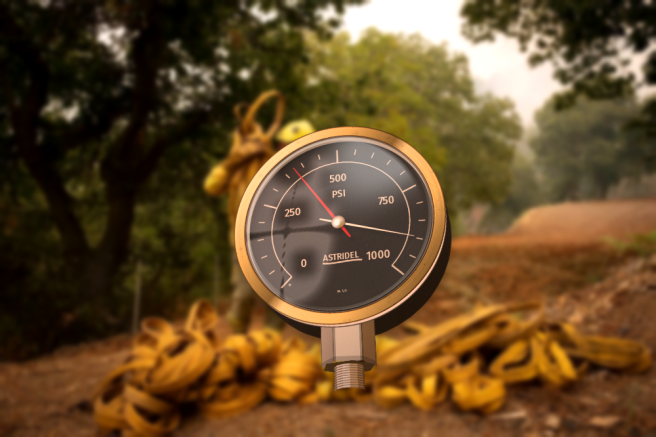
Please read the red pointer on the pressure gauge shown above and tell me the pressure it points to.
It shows 375 psi
